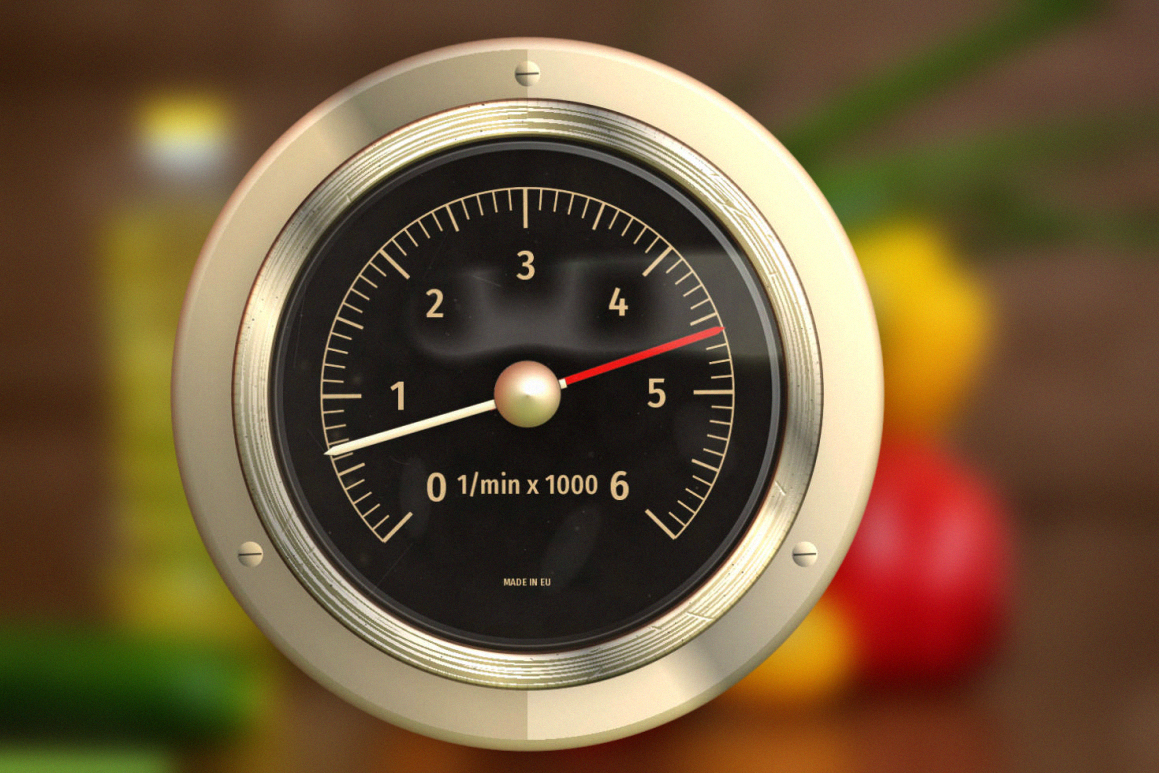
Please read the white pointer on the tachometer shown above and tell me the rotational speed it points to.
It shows 650 rpm
